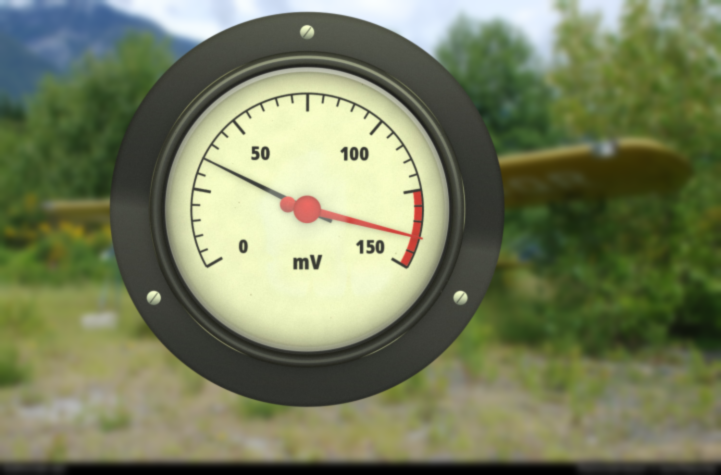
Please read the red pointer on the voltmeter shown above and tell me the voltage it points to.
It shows 140 mV
